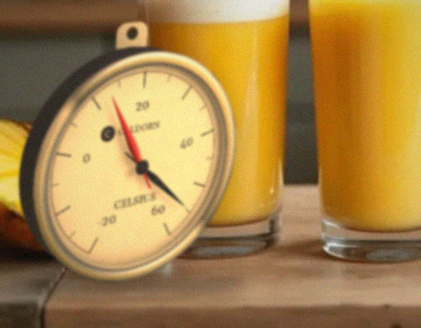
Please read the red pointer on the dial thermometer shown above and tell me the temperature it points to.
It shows 12.5 °C
